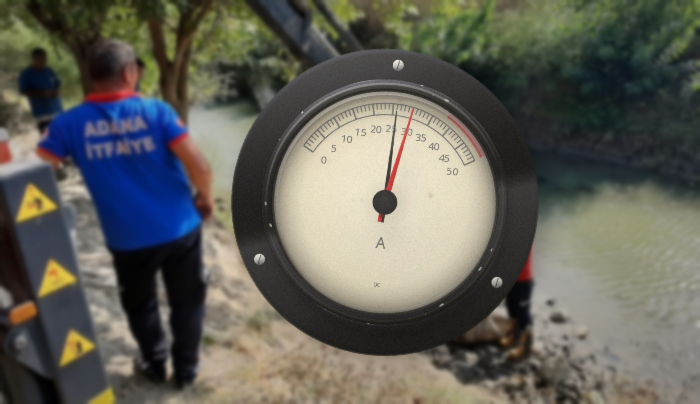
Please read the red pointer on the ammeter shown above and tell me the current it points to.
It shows 30 A
